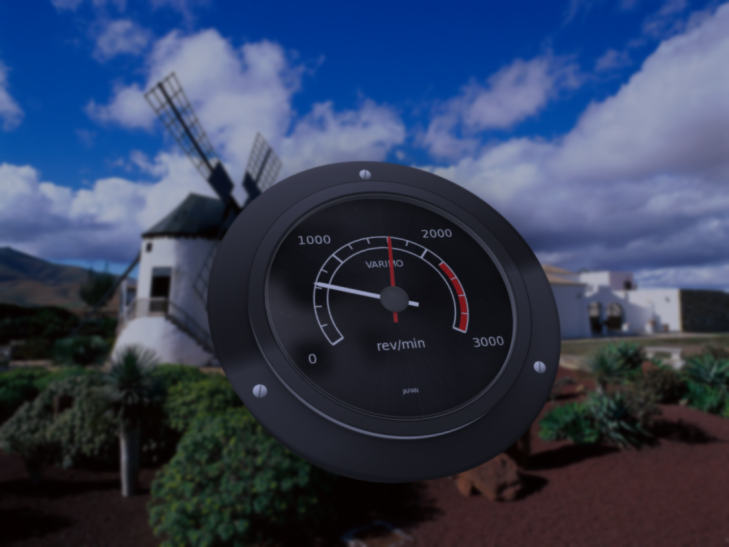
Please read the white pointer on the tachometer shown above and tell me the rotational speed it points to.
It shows 600 rpm
